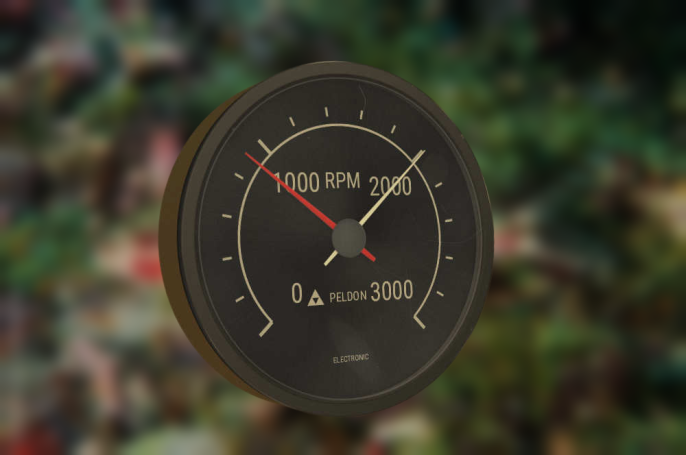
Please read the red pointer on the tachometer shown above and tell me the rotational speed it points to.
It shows 900 rpm
